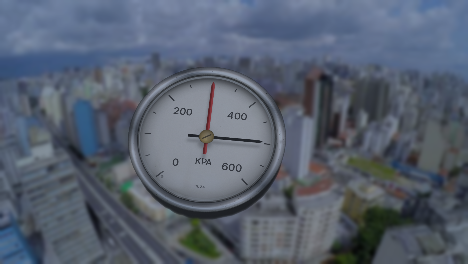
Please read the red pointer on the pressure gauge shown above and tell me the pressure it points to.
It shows 300 kPa
